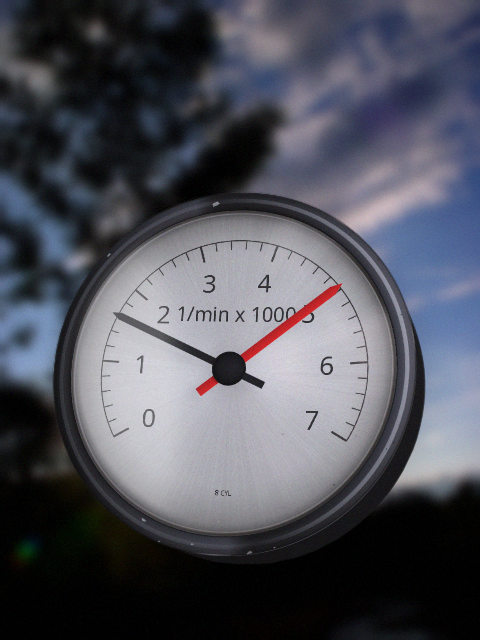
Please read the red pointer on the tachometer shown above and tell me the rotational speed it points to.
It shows 5000 rpm
